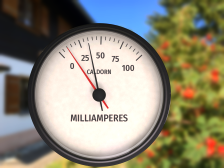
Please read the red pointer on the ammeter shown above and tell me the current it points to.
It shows 10 mA
